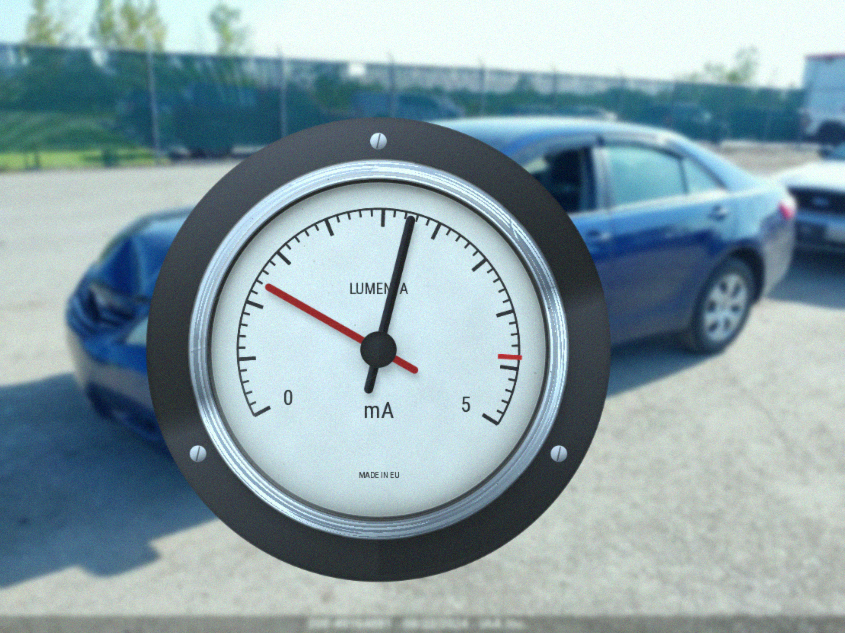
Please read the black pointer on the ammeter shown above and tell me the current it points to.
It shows 2.75 mA
